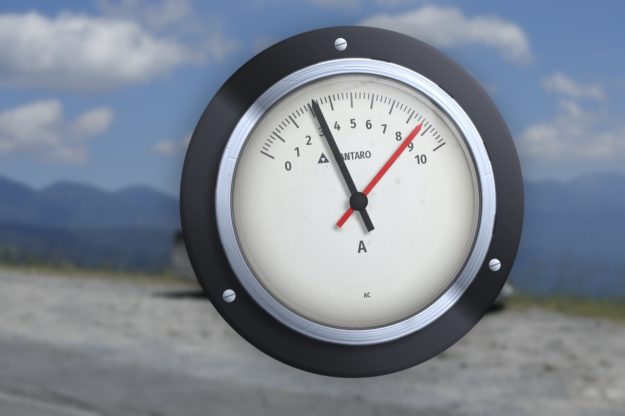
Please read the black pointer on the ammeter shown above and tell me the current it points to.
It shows 3.2 A
